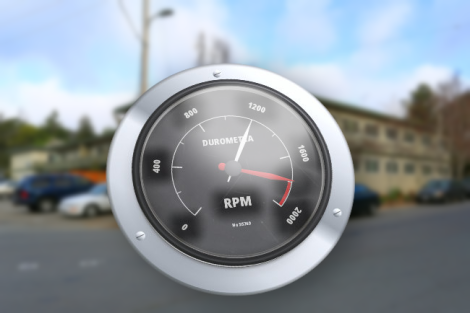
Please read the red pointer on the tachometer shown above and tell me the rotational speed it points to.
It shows 1800 rpm
